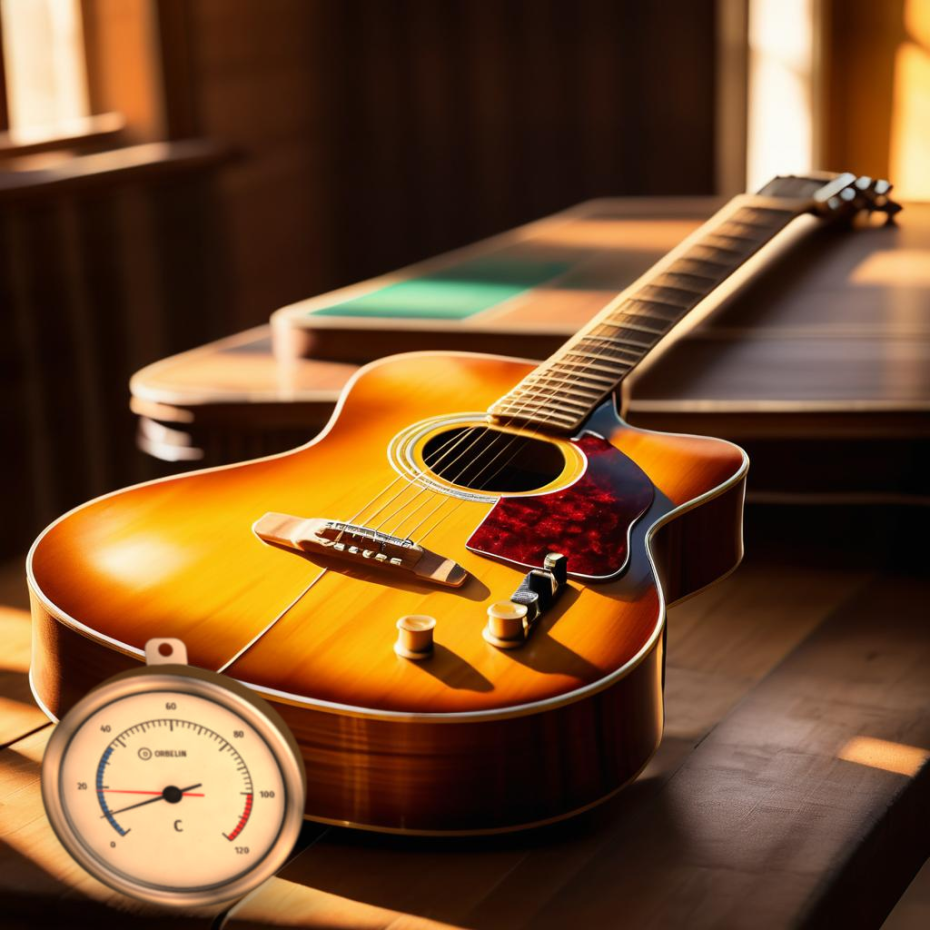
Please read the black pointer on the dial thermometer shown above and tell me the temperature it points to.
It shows 10 °C
